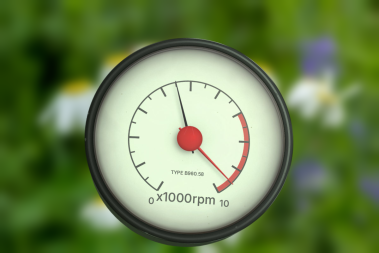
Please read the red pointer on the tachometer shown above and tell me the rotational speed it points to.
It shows 9500 rpm
